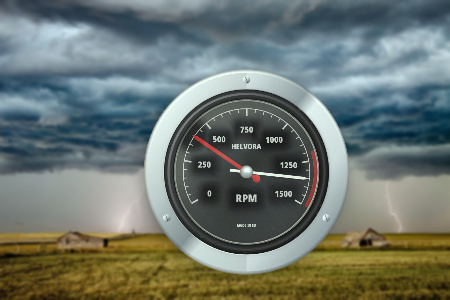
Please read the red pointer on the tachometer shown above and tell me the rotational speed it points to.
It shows 400 rpm
